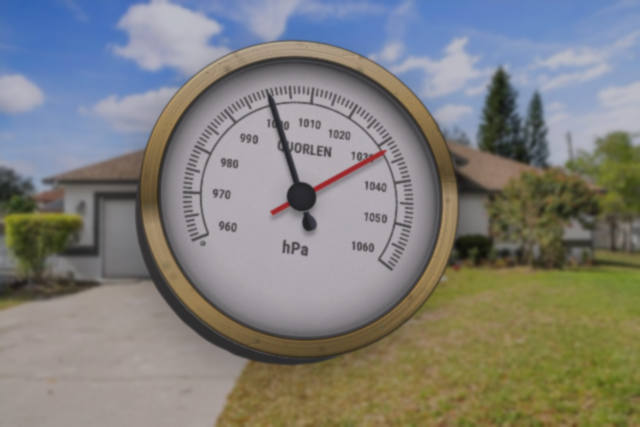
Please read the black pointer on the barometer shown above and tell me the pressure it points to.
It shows 1000 hPa
